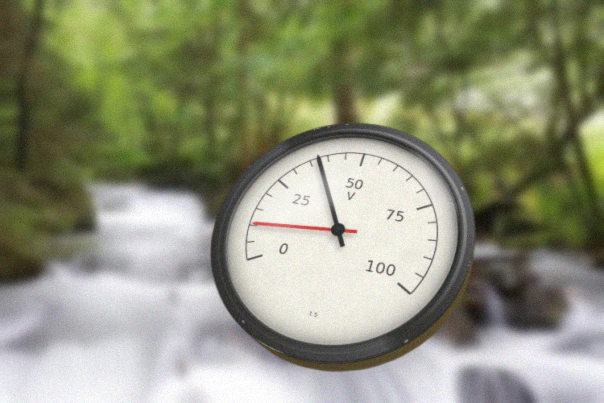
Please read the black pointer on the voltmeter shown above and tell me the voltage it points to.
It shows 37.5 V
